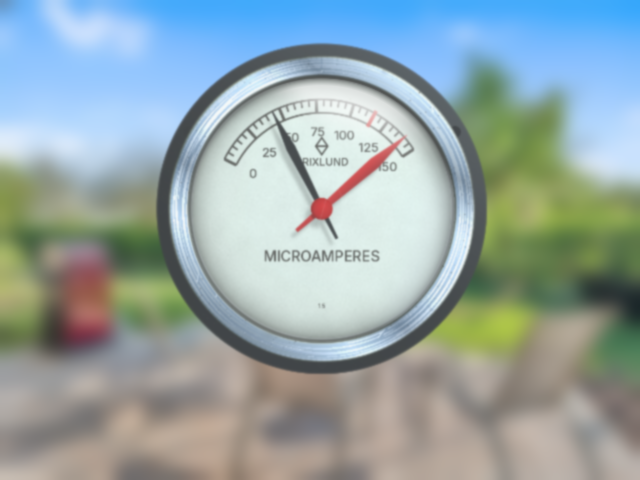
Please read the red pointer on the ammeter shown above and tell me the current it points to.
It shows 140 µA
